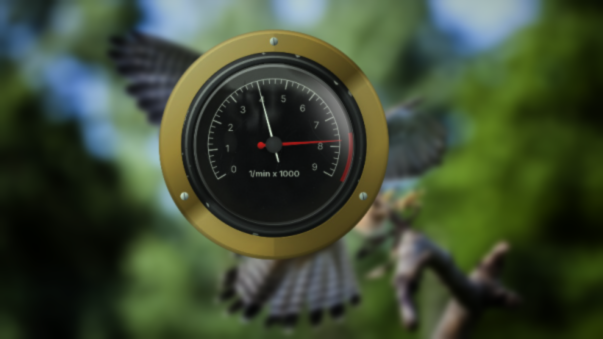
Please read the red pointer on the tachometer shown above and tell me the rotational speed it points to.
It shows 7800 rpm
